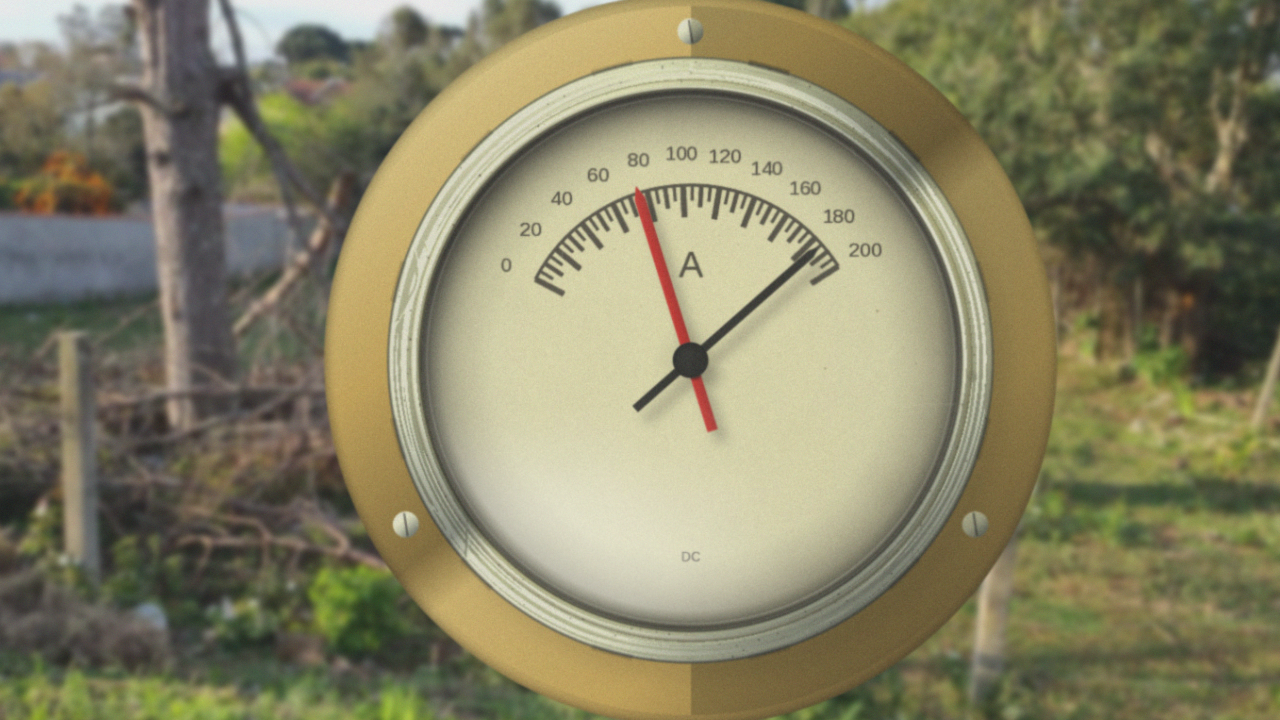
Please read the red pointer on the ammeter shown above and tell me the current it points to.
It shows 75 A
